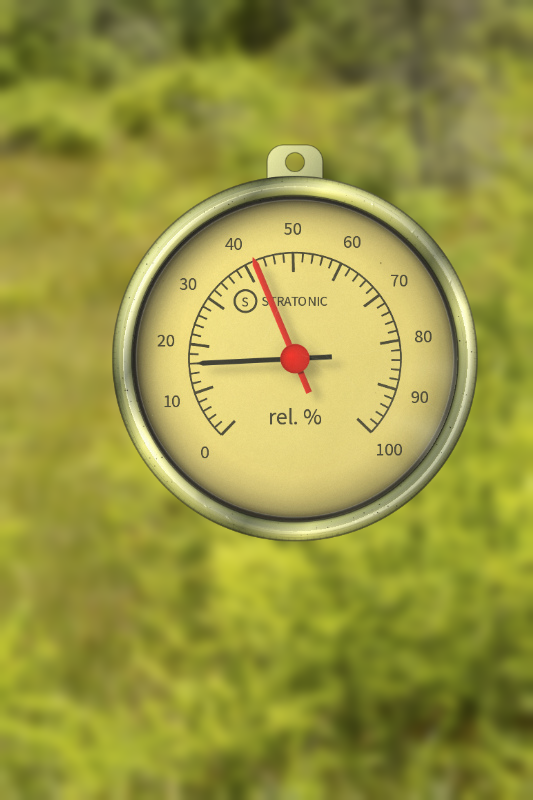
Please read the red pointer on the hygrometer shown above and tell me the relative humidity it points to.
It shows 42 %
